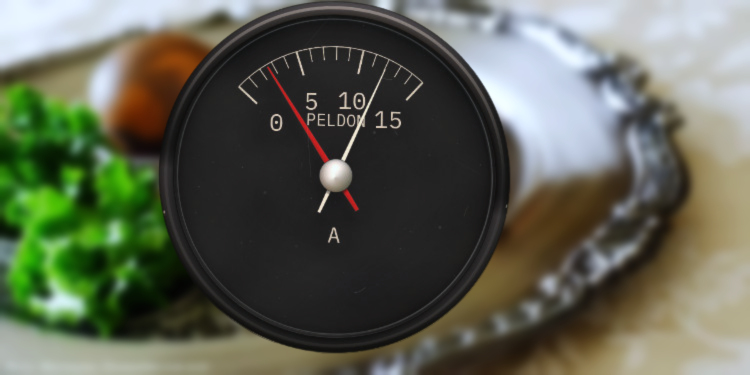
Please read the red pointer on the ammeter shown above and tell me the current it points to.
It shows 2.5 A
